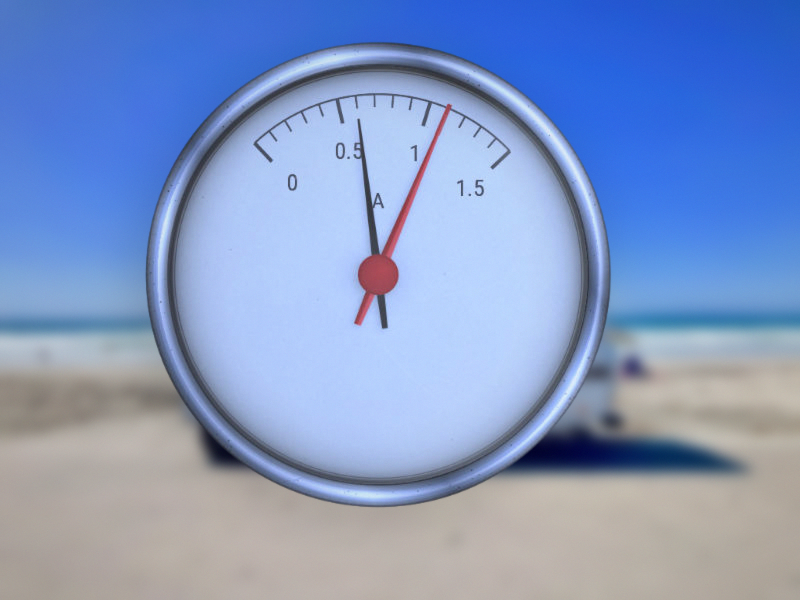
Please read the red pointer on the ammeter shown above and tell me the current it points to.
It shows 1.1 A
